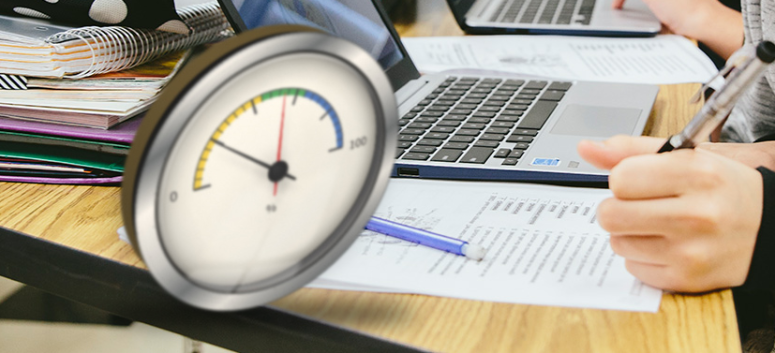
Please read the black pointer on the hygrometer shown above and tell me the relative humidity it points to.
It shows 20 %
